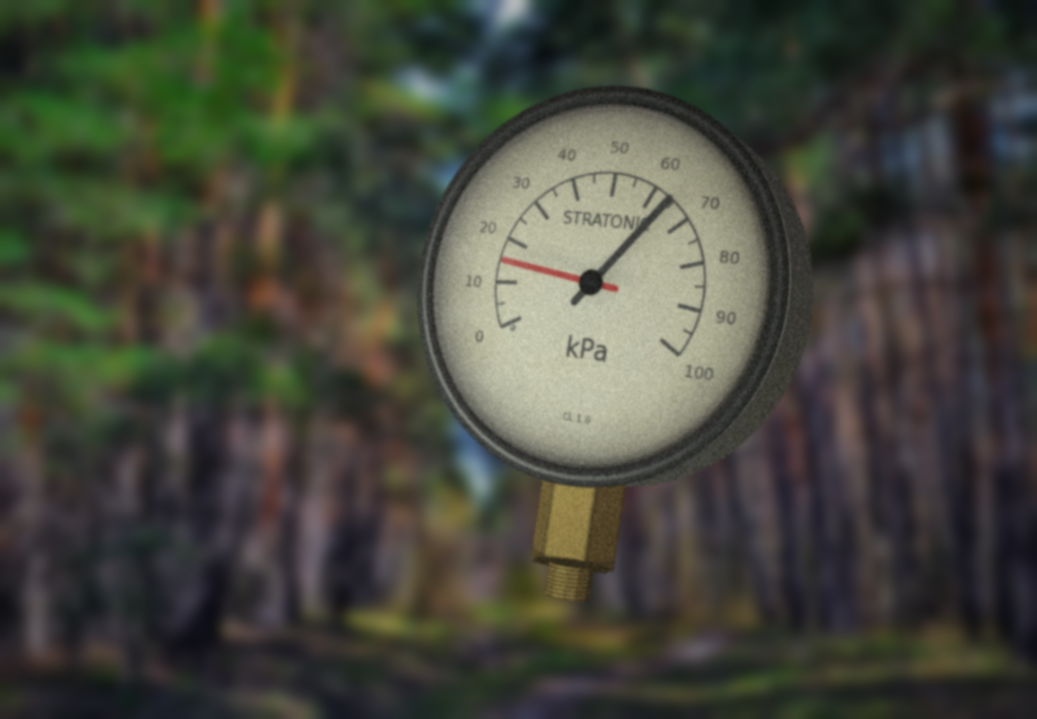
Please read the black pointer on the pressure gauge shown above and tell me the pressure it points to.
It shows 65 kPa
